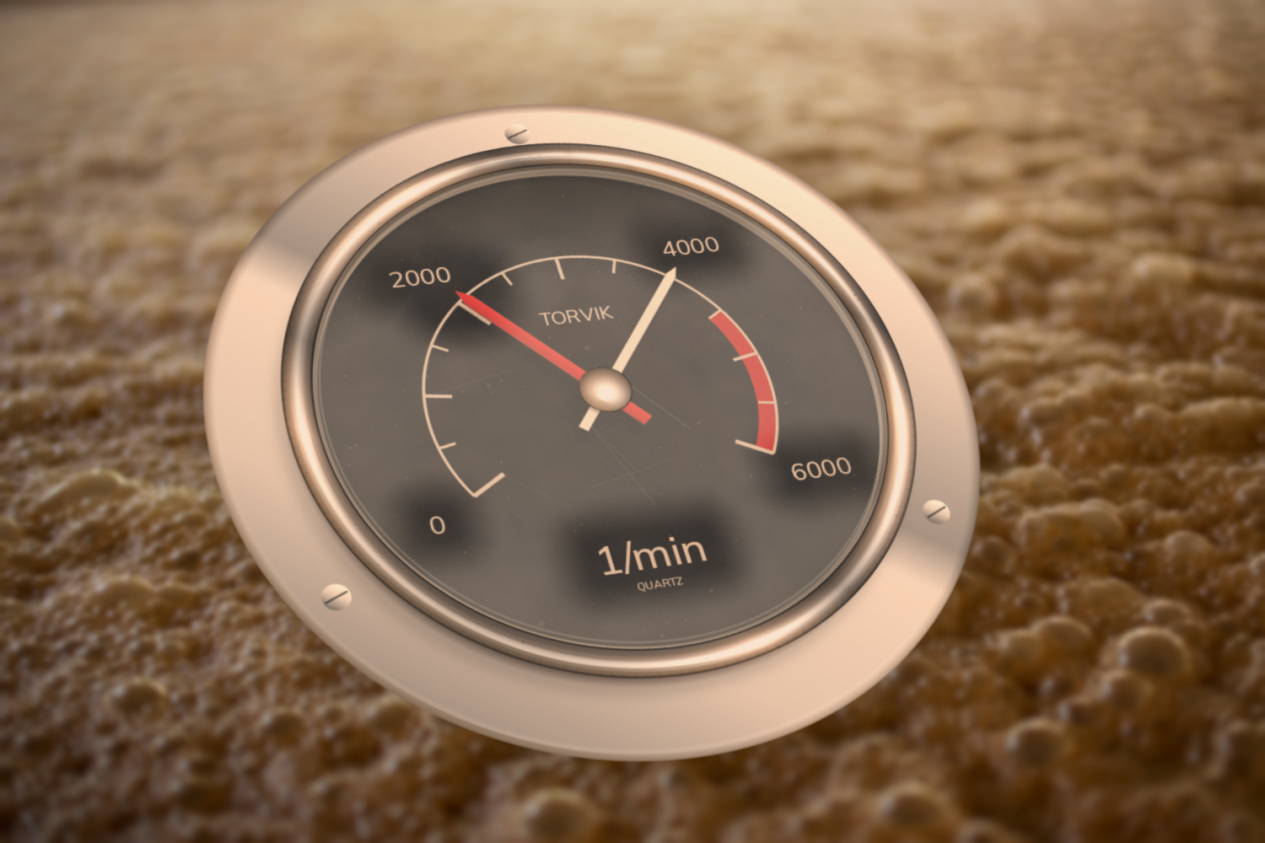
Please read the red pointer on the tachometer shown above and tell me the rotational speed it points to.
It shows 2000 rpm
